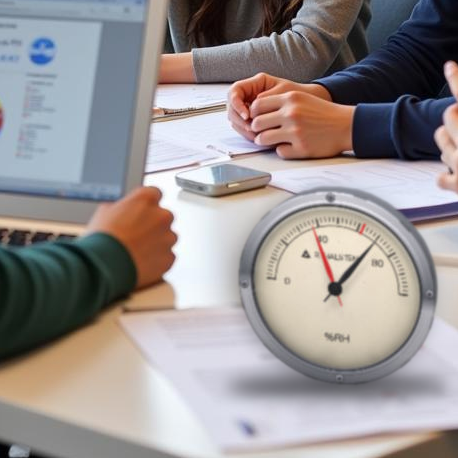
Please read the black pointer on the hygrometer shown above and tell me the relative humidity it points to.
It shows 70 %
